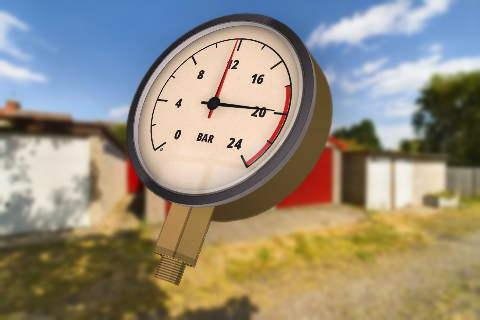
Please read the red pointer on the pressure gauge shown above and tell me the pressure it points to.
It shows 12 bar
